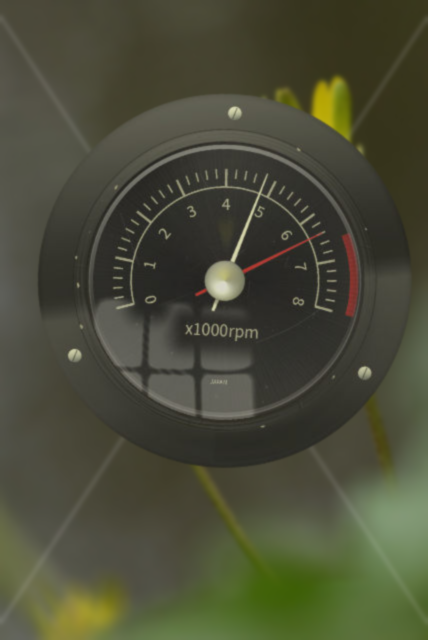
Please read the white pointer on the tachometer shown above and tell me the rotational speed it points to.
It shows 4800 rpm
